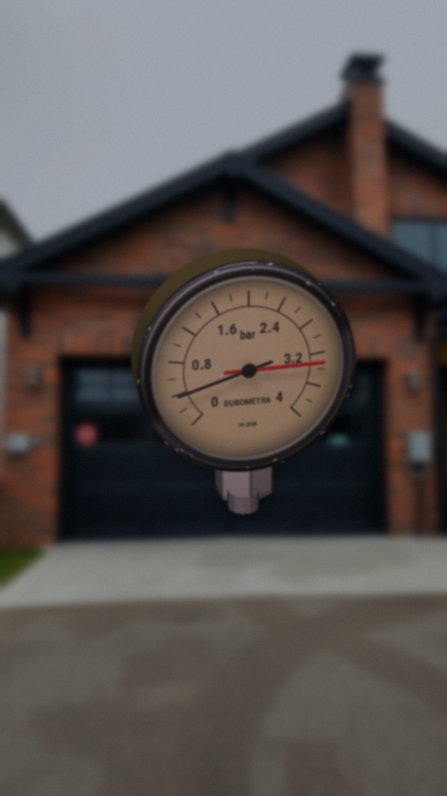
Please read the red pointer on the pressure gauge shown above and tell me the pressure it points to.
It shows 3.3 bar
